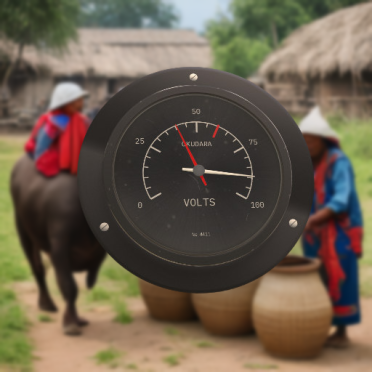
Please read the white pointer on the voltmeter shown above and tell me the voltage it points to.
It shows 90 V
